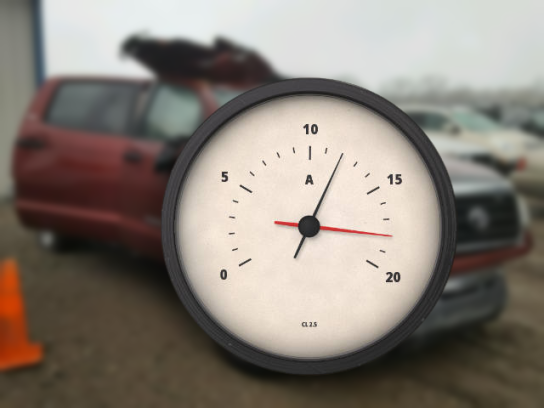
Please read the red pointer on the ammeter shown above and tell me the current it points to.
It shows 18 A
